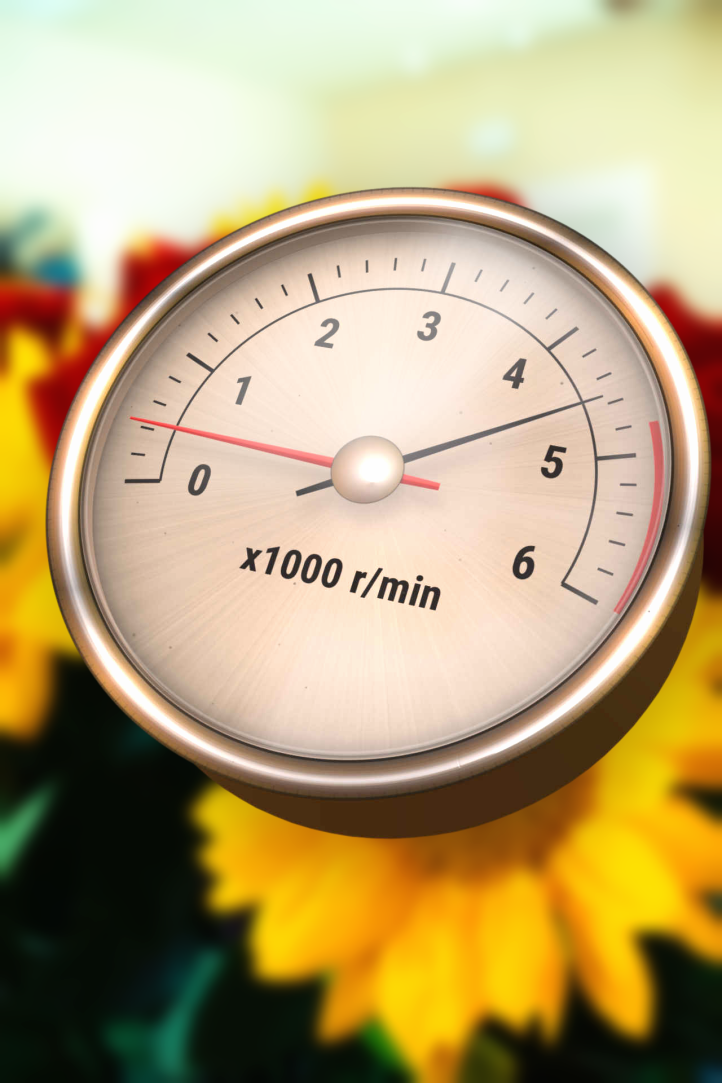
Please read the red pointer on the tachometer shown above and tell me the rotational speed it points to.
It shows 400 rpm
